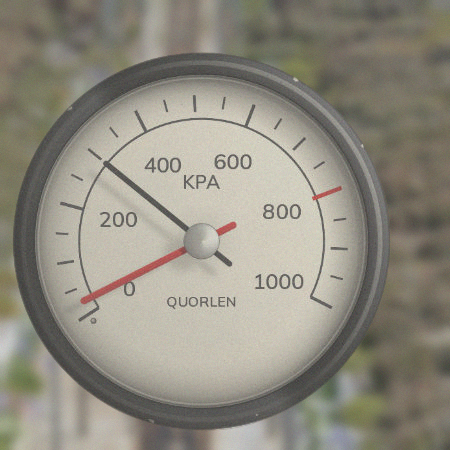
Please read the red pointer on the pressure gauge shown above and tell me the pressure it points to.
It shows 25 kPa
